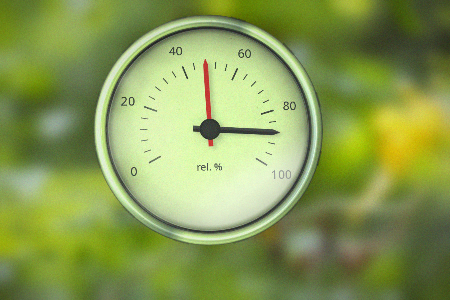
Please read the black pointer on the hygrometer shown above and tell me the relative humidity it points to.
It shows 88 %
